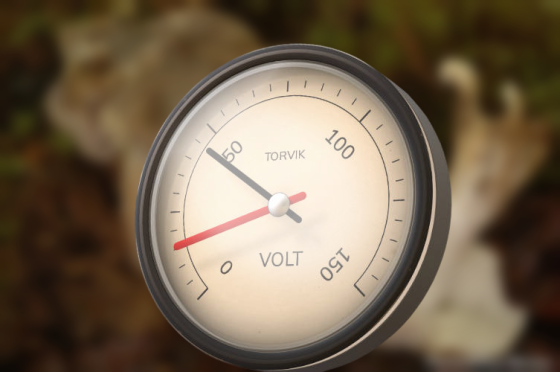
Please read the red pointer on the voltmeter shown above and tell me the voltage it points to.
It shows 15 V
